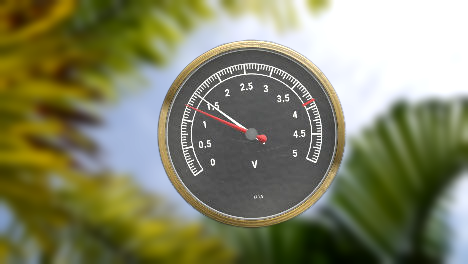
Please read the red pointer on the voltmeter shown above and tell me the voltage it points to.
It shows 1.25 V
